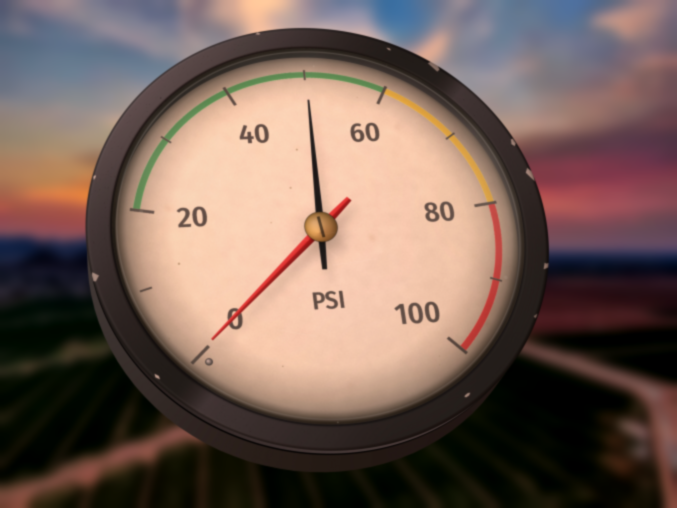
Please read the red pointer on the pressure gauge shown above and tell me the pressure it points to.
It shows 0 psi
